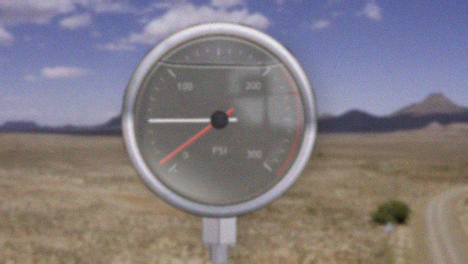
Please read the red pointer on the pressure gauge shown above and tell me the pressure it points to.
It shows 10 psi
